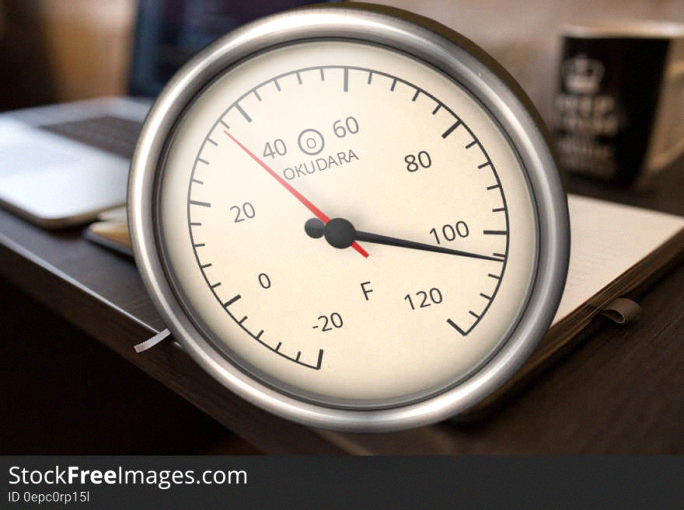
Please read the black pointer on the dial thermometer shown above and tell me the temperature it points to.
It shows 104 °F
